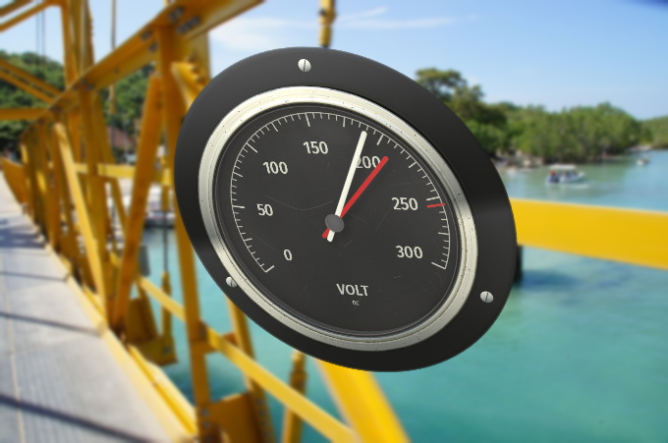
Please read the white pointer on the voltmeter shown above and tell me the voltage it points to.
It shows 190 V
